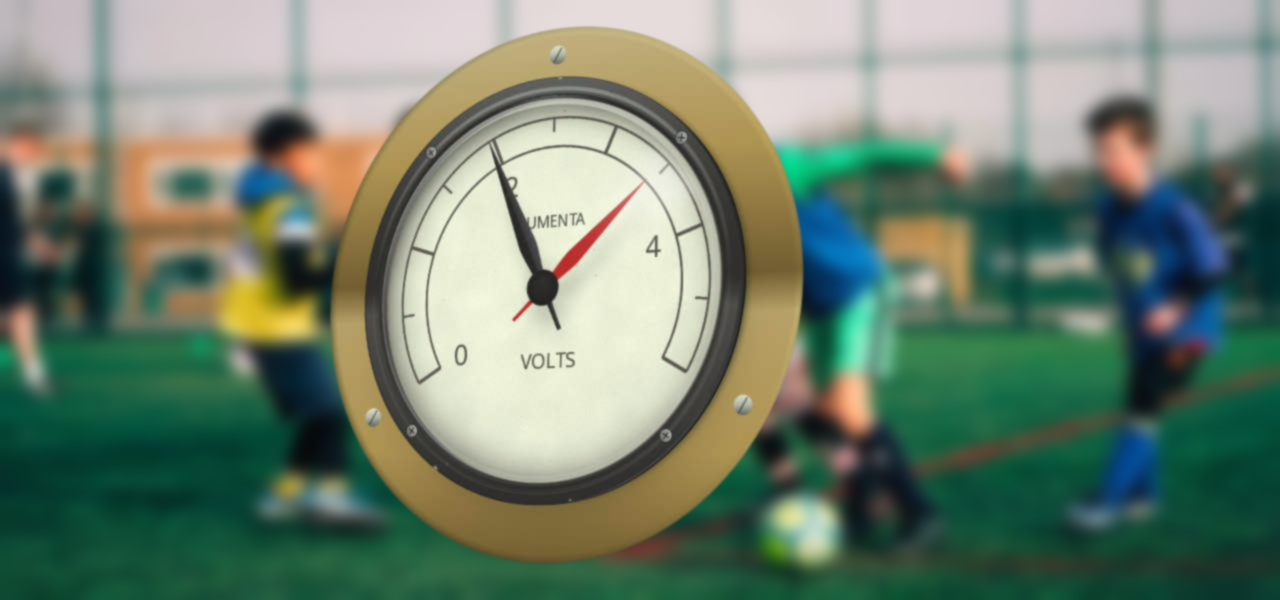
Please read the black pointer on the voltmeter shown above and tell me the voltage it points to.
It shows 2 V
